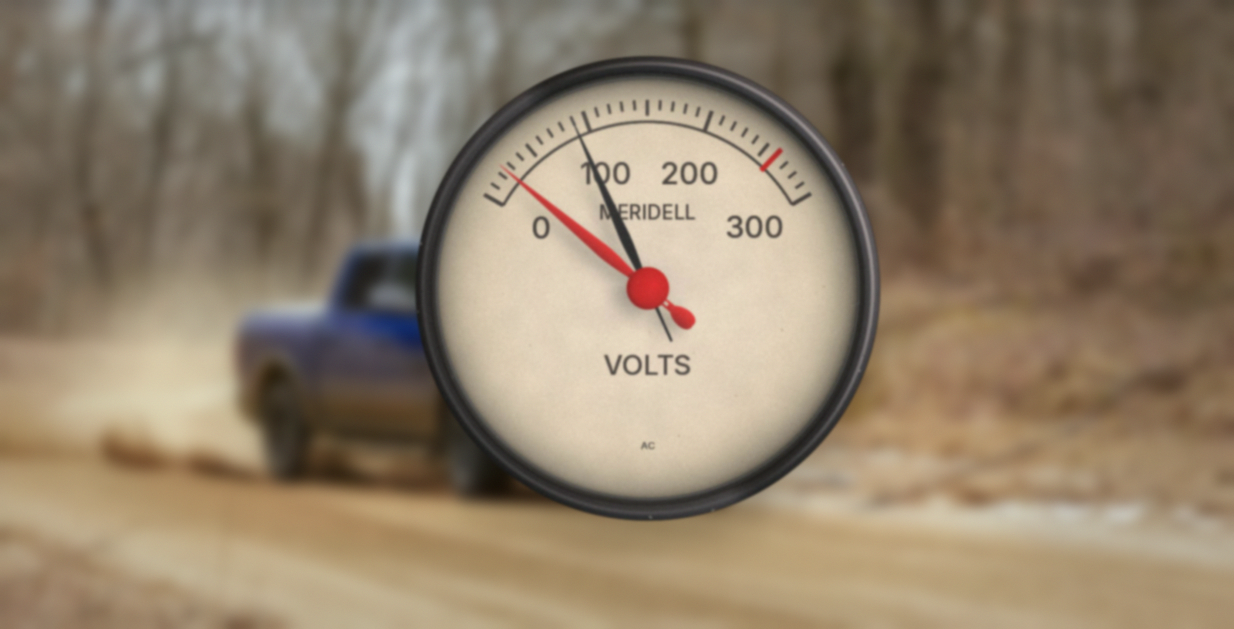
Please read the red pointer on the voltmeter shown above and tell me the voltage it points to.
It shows 25 V
